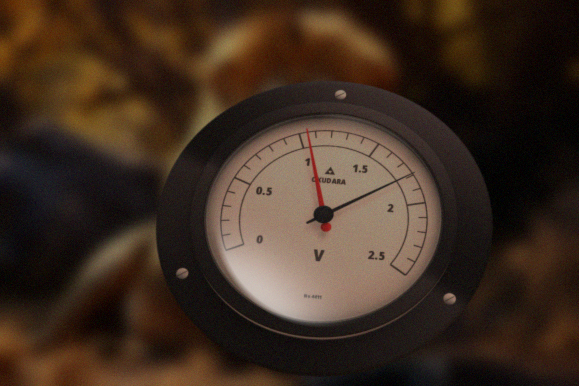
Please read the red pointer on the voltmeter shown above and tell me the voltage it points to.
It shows 1.05 V
